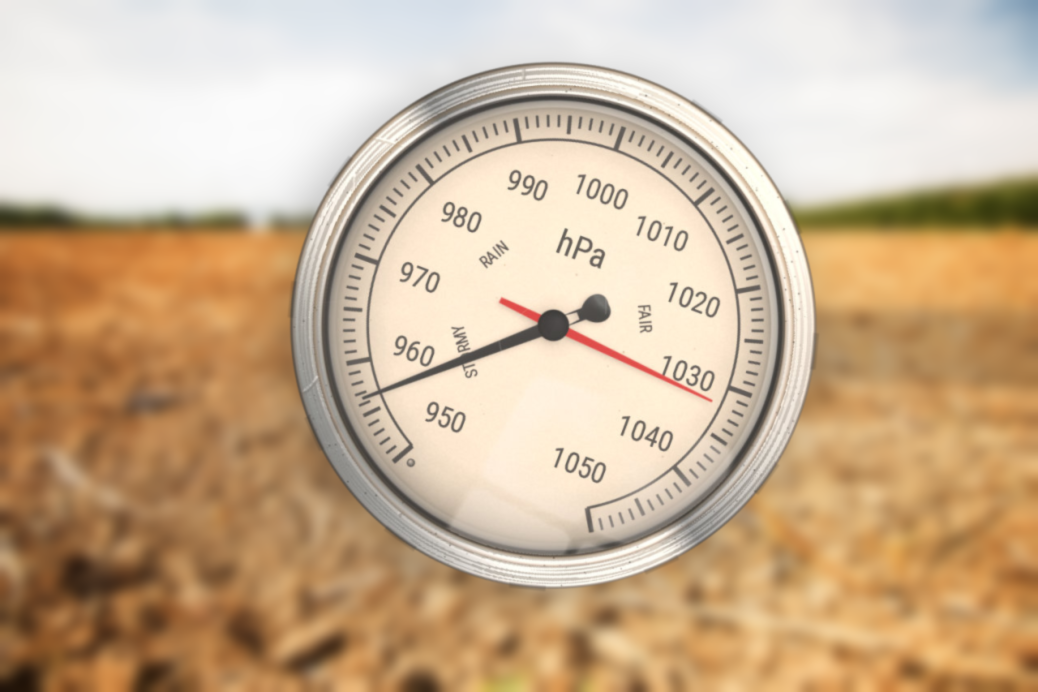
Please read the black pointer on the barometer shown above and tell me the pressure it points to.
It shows 956.5 hPa
